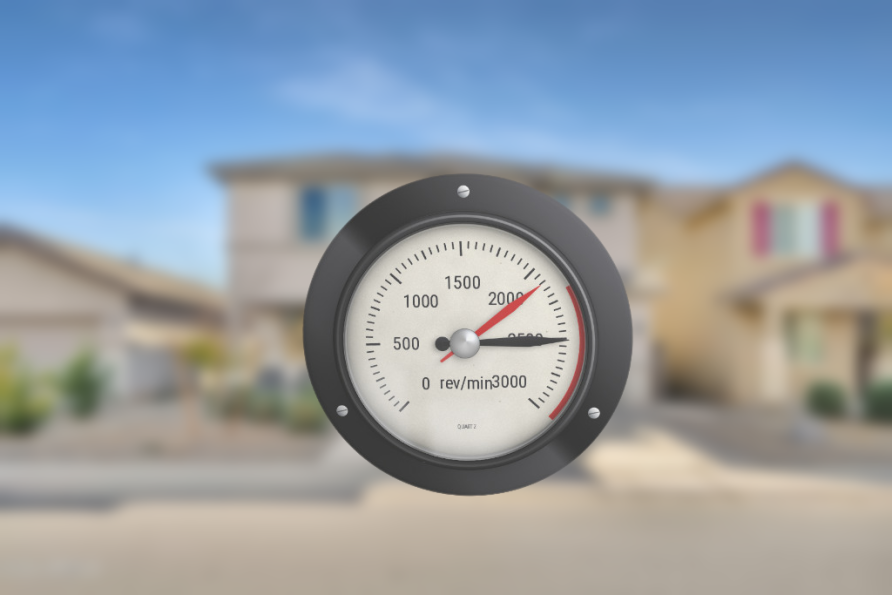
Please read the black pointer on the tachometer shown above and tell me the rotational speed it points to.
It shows 2500 rpm
